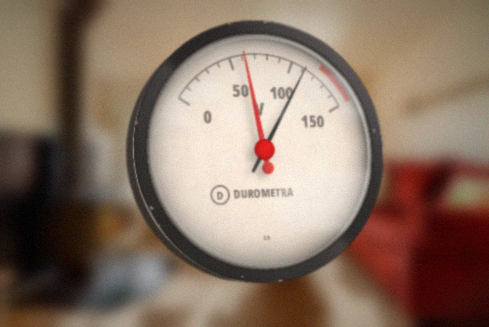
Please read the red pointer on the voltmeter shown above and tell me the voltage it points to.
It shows 60 V
